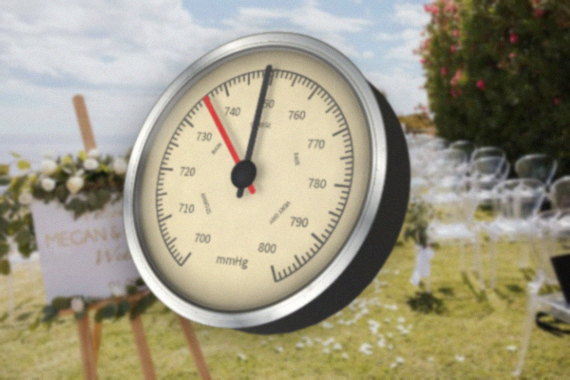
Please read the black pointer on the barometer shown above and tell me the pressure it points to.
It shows 750 mmHg
